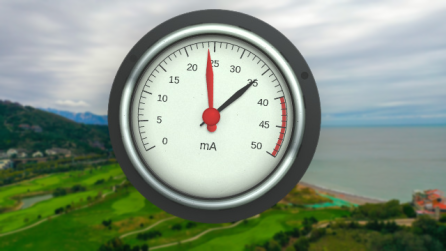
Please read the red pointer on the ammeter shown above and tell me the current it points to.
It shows 24 mA
